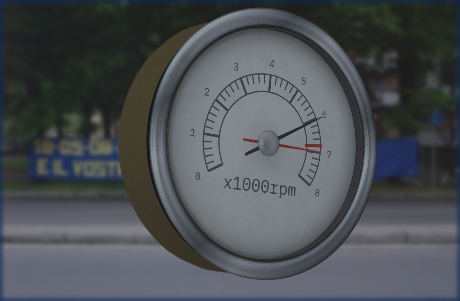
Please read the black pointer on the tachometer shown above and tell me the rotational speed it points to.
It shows 6000 rpm
